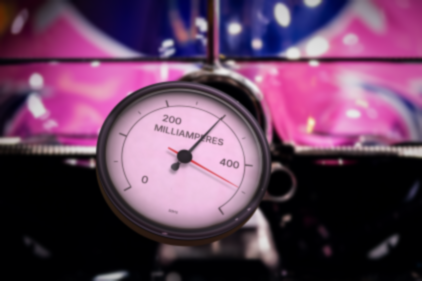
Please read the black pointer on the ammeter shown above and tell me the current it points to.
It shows 300 mA
